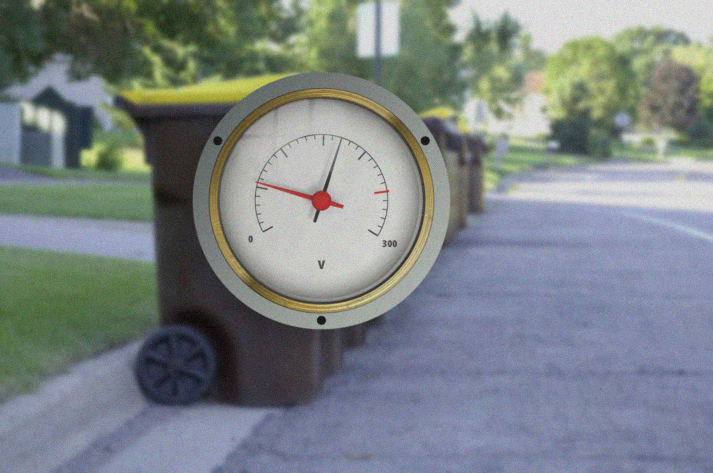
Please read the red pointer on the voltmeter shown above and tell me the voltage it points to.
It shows 55 V
